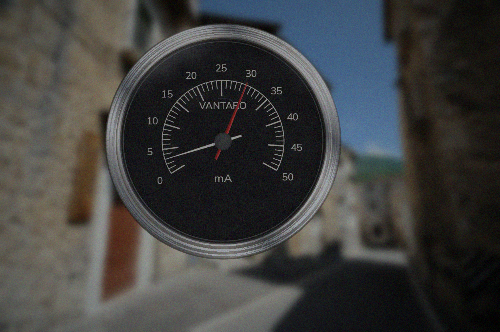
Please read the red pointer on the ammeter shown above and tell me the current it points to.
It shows 30 mA
